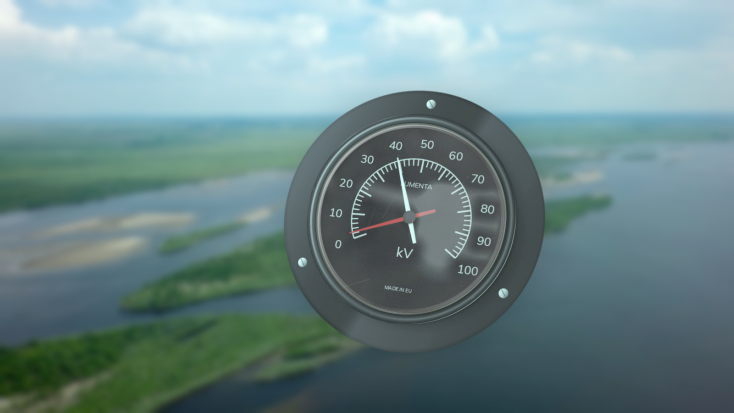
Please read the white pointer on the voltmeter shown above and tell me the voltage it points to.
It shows 40 kV
